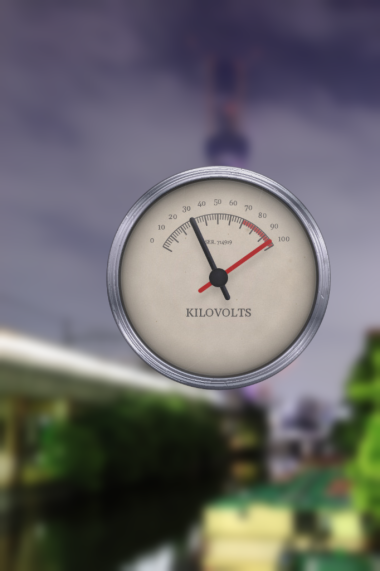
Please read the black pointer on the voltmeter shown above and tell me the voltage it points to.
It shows 30 kV
